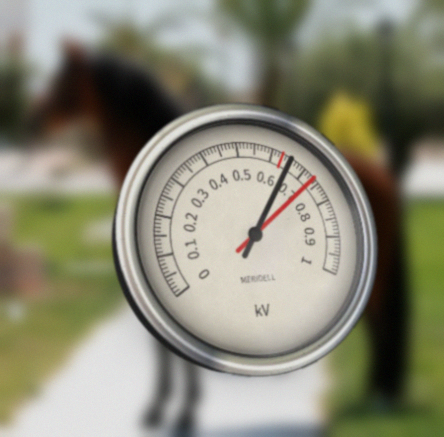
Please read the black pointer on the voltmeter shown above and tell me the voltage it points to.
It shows 0.65 kV
